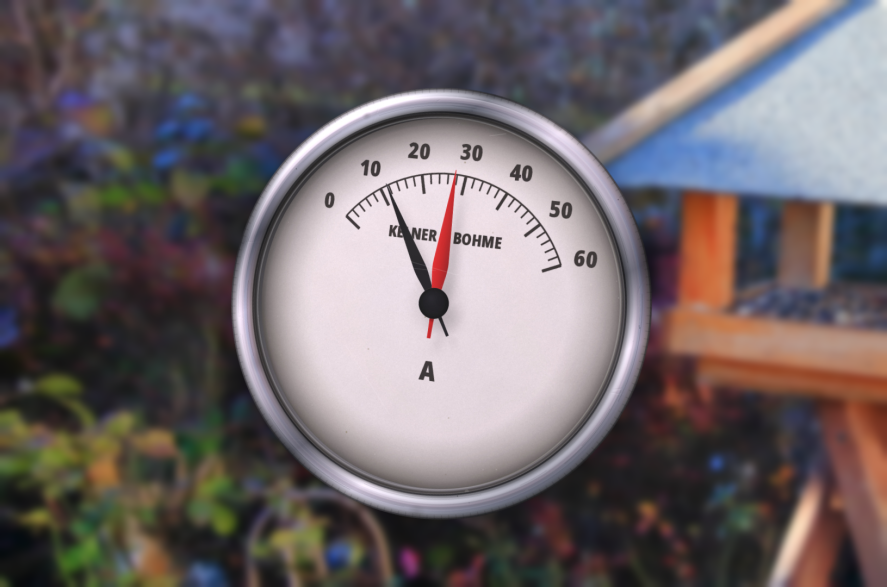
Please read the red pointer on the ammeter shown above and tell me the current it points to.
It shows 28 A
